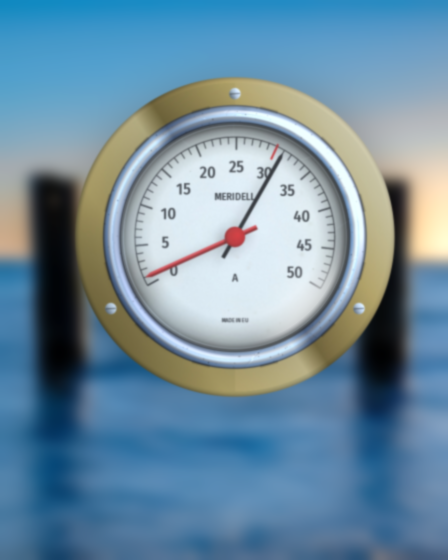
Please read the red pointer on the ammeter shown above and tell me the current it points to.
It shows 1 A
